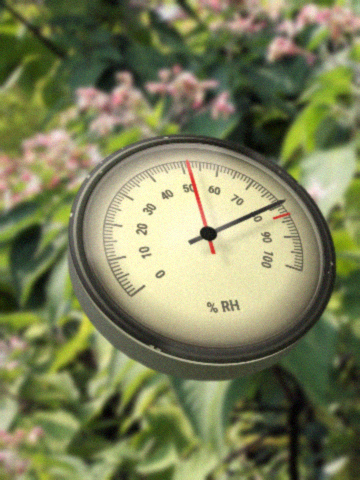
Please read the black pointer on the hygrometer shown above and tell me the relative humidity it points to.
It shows 80 %
